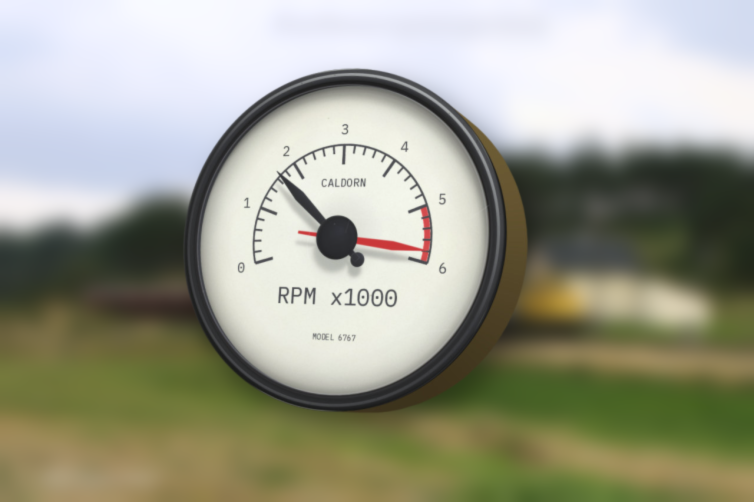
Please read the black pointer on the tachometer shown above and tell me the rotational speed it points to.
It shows 1700 rpm
